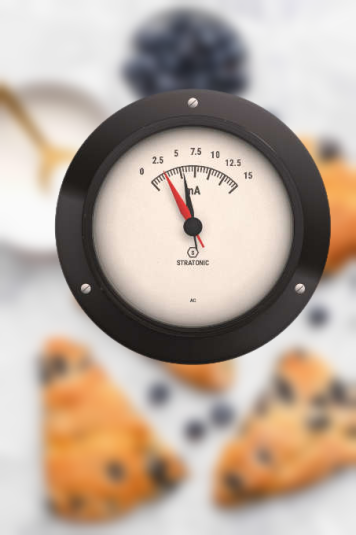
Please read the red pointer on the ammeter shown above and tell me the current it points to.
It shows 2.5 mA
